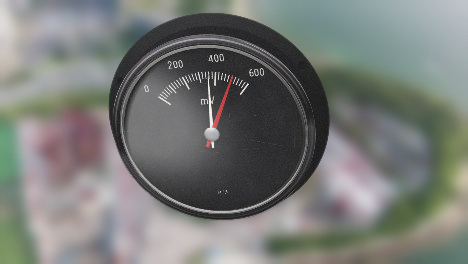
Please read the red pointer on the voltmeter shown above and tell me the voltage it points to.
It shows 500 mV
